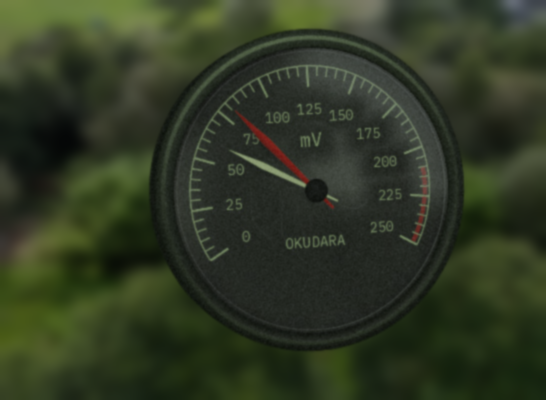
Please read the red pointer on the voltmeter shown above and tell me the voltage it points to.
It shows 80 mV
